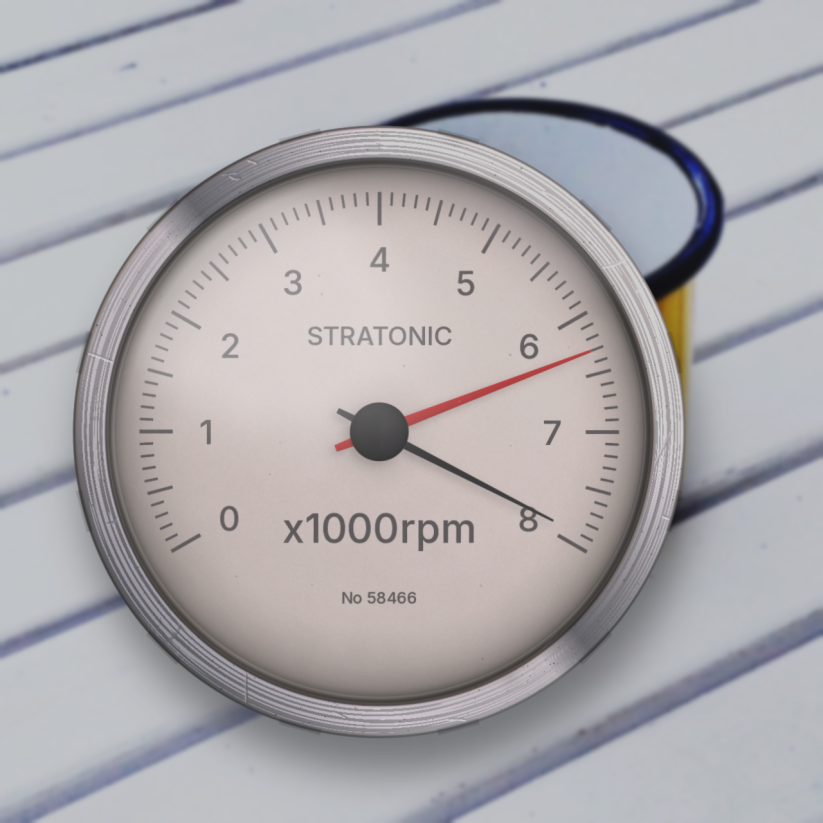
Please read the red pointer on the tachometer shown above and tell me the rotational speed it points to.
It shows 6300 rpm
